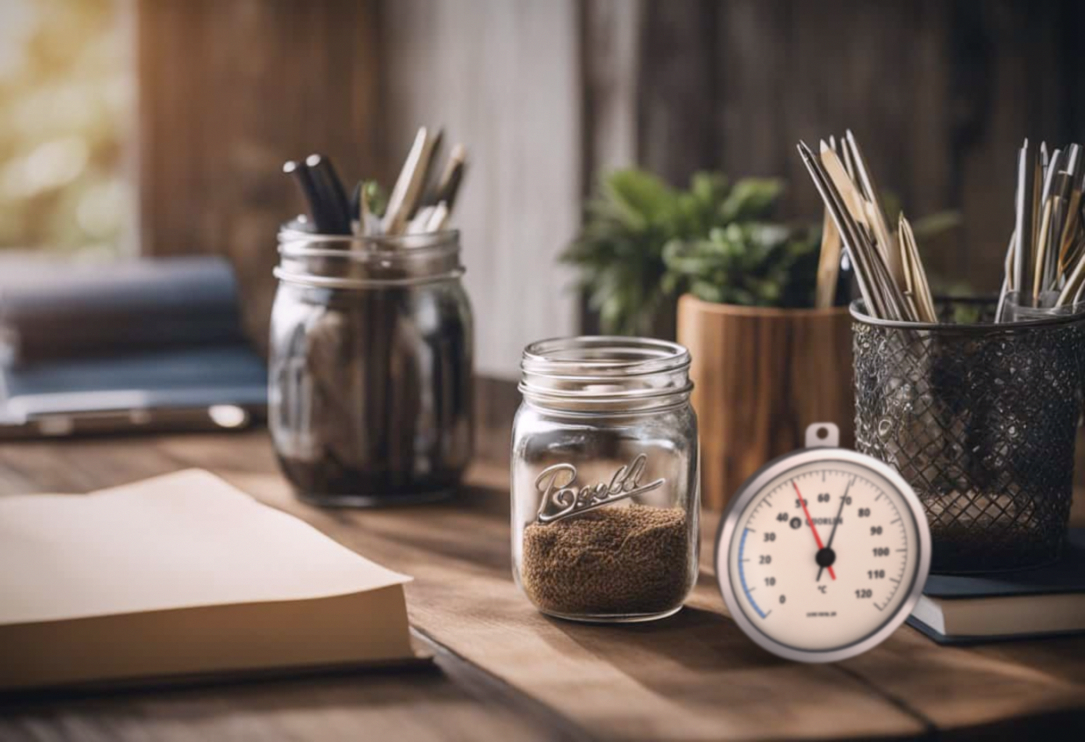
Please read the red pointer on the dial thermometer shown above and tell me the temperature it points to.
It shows 50 °C
